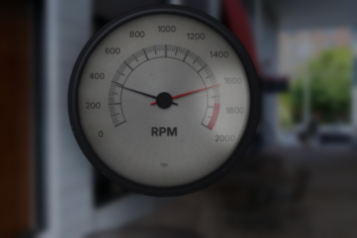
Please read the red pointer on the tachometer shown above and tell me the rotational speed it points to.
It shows 1600 rpm
